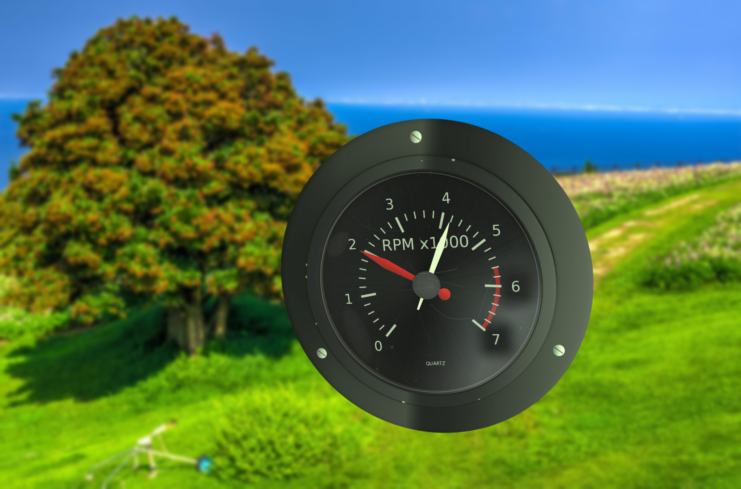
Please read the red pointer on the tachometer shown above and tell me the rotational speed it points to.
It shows 2000 rpm
